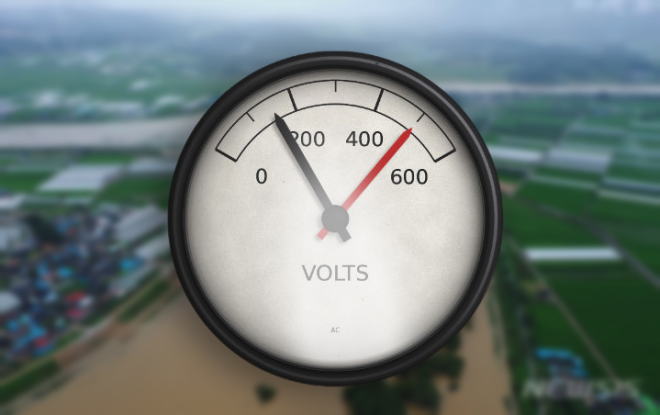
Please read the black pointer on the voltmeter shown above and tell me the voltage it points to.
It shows 150 V
